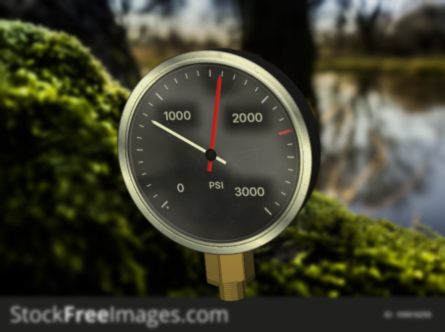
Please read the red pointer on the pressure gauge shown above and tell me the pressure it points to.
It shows 1600 psi
